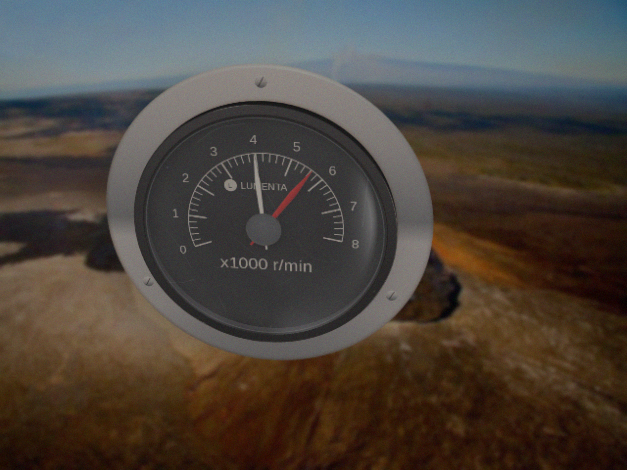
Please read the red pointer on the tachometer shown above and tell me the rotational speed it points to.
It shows 5600 rpm
